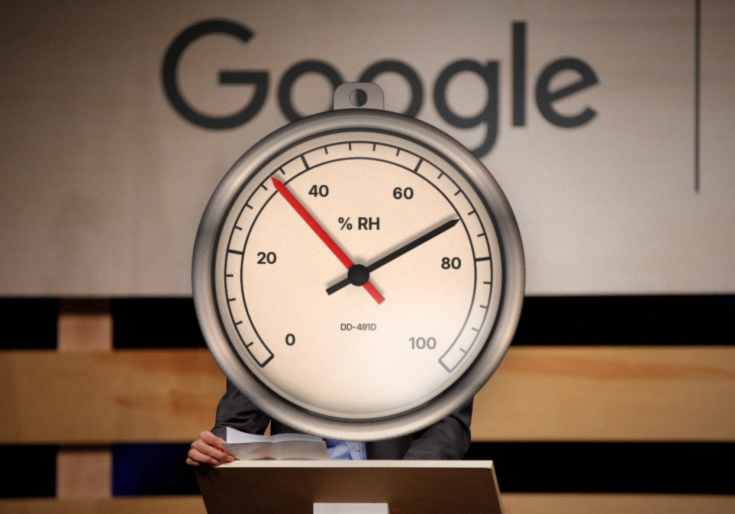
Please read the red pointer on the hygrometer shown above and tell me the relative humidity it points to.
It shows 34 %
